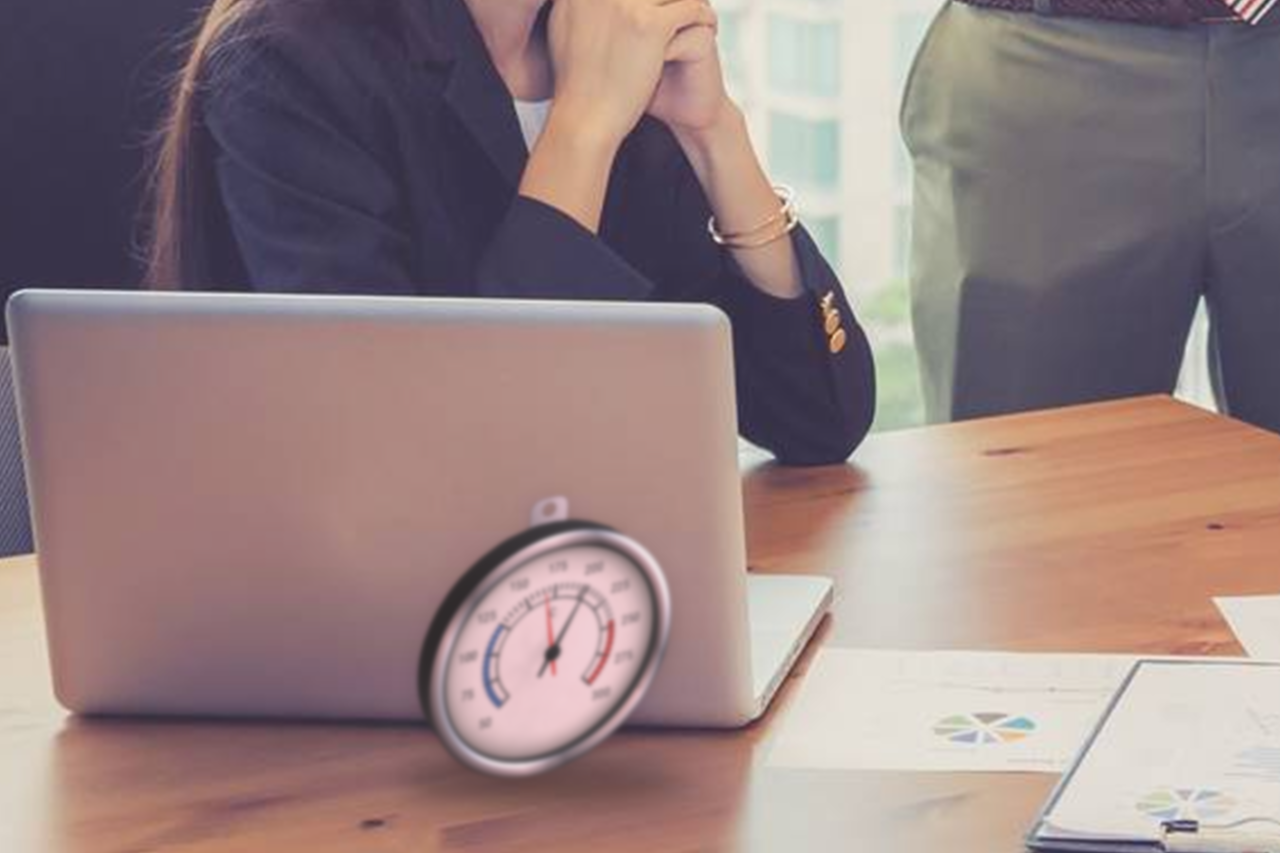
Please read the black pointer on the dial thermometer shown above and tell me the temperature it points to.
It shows 200 °C
